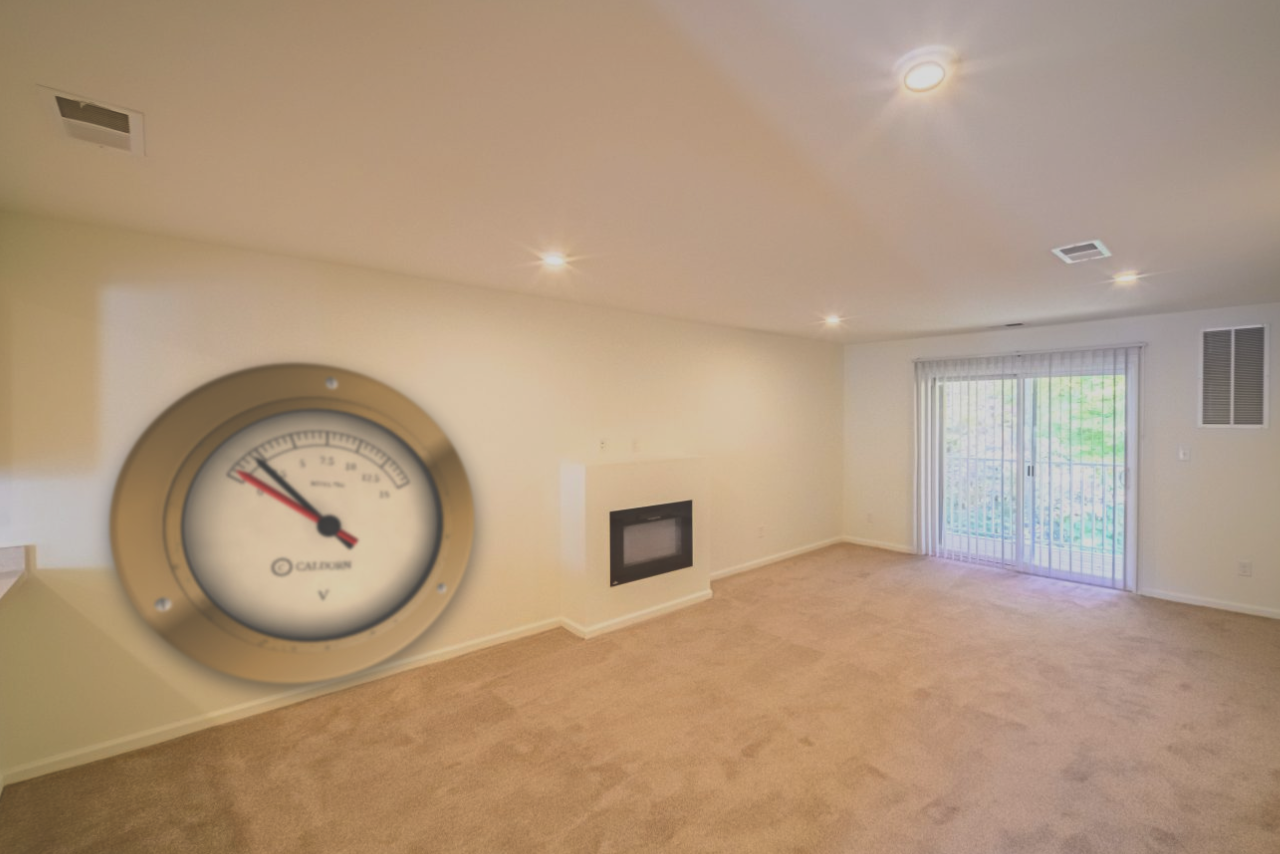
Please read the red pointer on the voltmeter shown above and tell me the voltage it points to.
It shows 0.5 V
